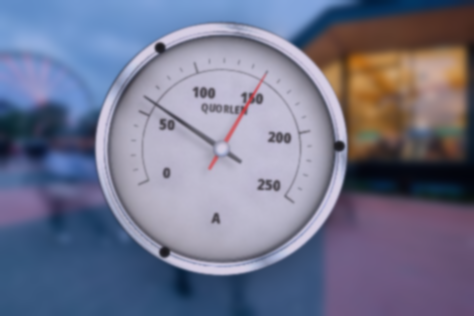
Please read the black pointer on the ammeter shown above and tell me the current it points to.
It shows 60 A
